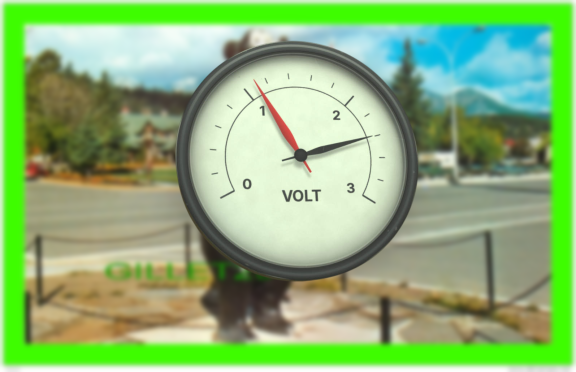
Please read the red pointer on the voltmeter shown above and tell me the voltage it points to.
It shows 1.1 V
